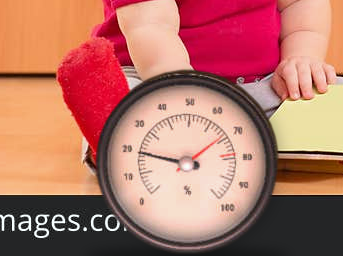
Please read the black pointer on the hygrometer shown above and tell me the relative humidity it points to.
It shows 20 %
